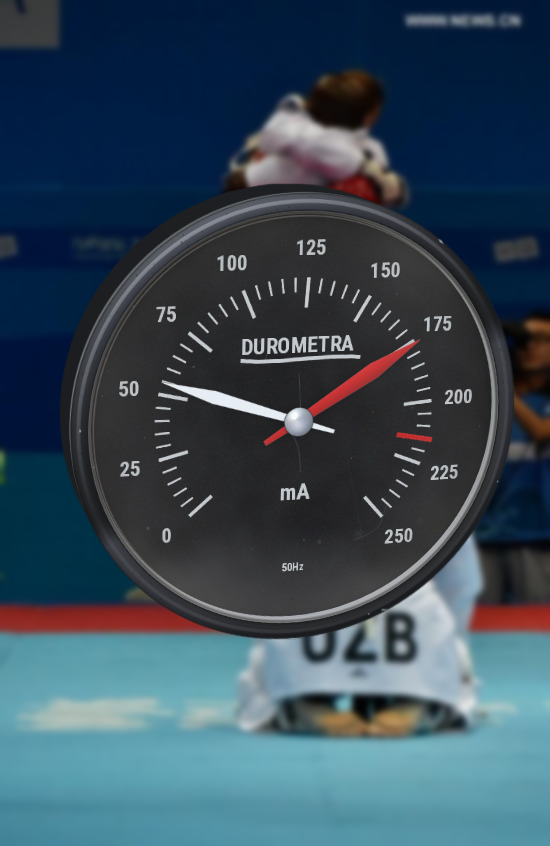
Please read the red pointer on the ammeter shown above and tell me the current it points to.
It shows 175 mA
